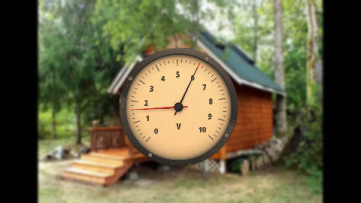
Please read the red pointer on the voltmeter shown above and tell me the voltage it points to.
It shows 1.6 V
